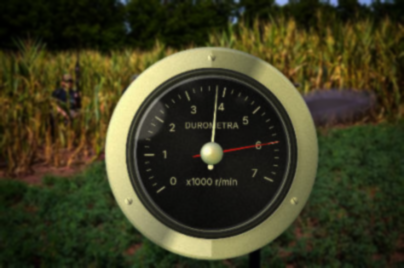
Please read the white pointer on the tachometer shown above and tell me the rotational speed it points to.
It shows 3800 rpm
